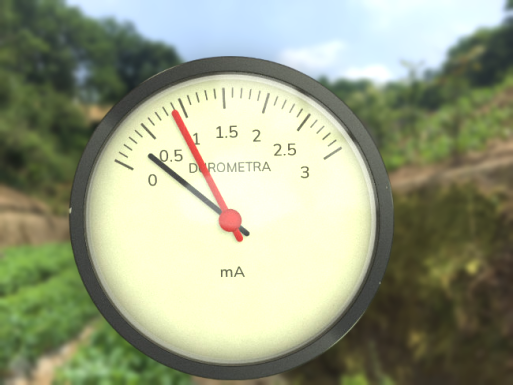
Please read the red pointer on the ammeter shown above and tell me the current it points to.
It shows 0.9 mA
